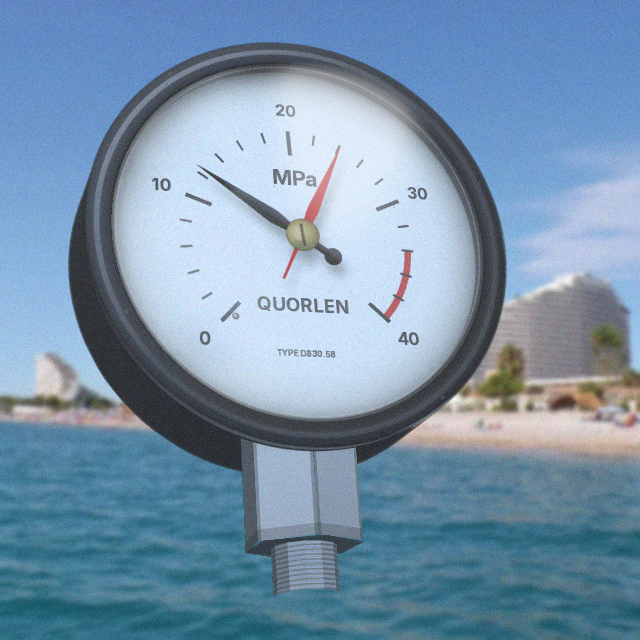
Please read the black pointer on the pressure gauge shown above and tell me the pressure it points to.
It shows 12 MPa
